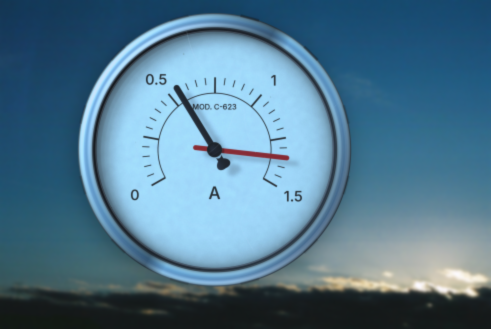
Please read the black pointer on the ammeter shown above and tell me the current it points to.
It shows 0.55 A
